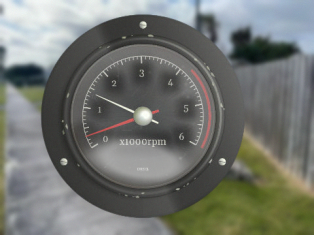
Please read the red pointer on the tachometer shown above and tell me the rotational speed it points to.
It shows 300 rpm
